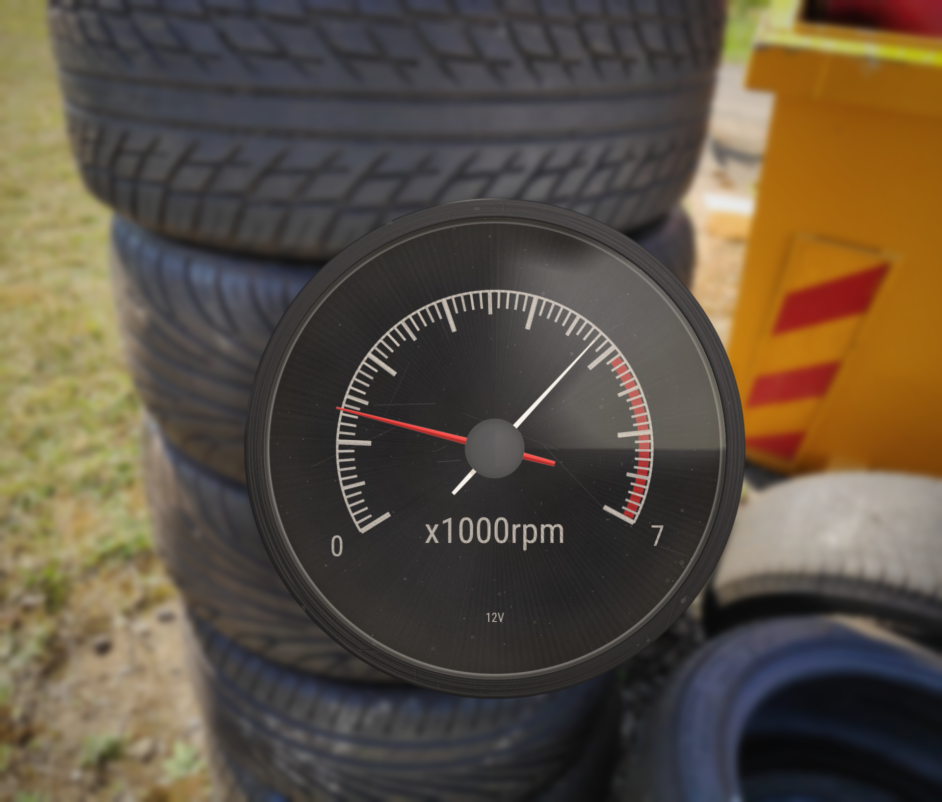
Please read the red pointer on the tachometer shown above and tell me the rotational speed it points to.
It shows 1350 rpm
